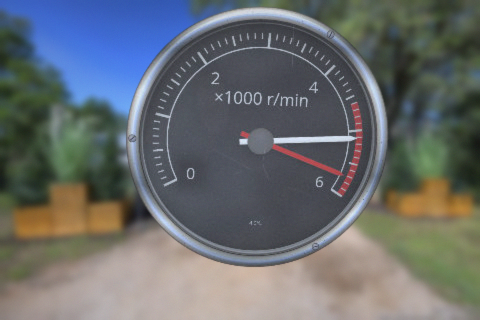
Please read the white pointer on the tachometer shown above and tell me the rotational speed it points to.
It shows 5100 rpm
